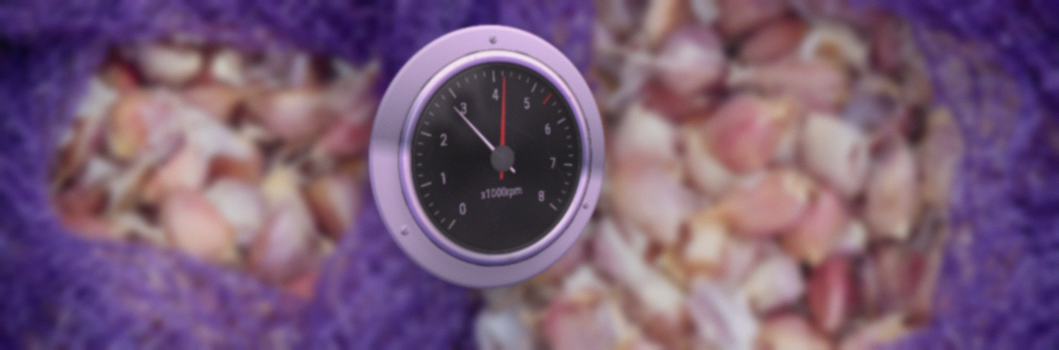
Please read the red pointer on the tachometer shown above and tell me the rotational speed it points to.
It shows 4200 rpm
